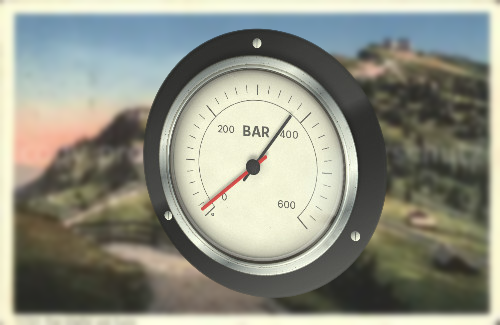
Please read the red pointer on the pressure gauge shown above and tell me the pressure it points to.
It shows 10 bar
